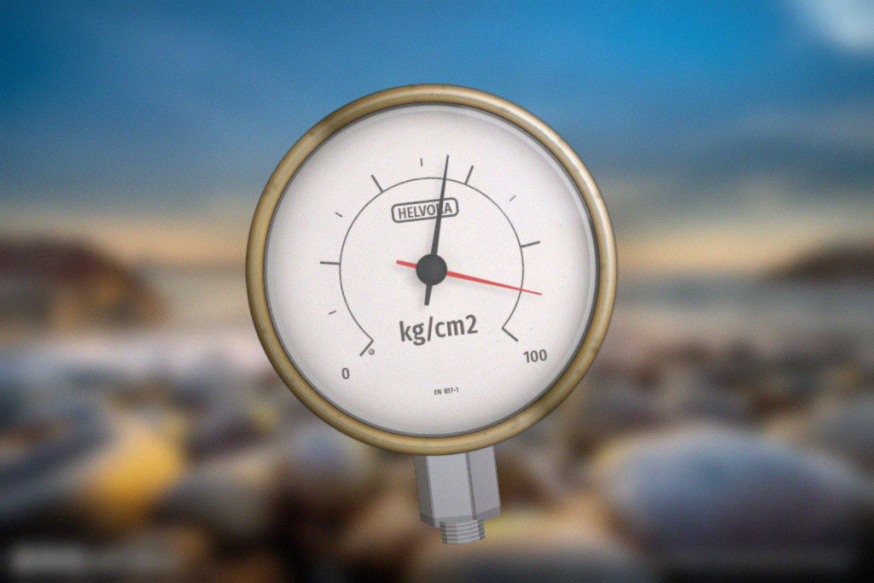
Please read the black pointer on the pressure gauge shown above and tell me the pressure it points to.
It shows 55 kg/cm²
